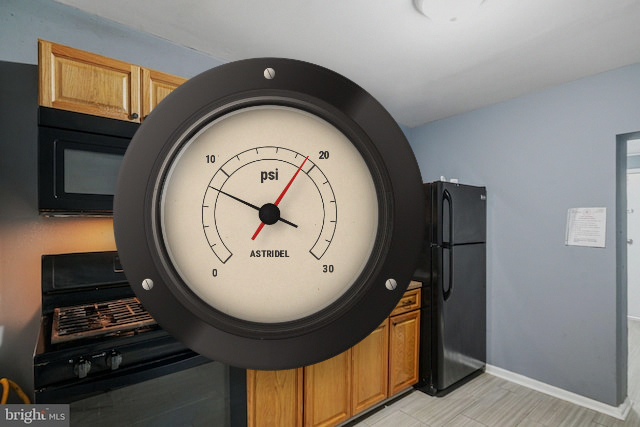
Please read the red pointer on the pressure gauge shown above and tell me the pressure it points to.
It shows 19 psi
